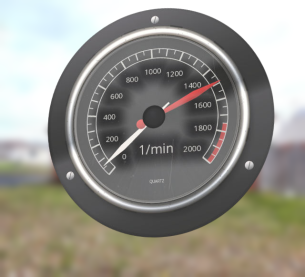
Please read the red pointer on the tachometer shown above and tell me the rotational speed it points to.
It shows 1500 rpm
